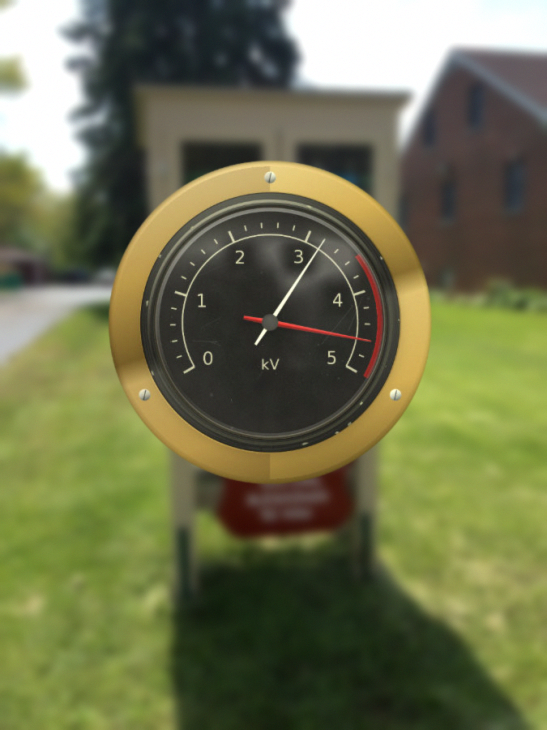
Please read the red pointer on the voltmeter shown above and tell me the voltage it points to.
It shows 4.6 kV
